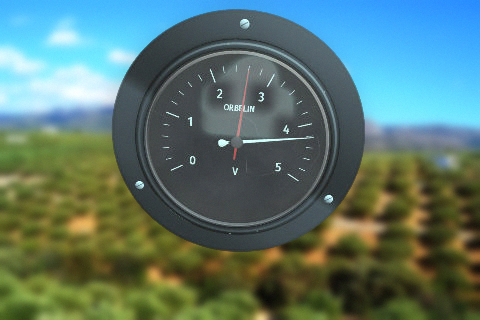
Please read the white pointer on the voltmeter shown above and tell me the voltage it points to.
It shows 4.2 V
